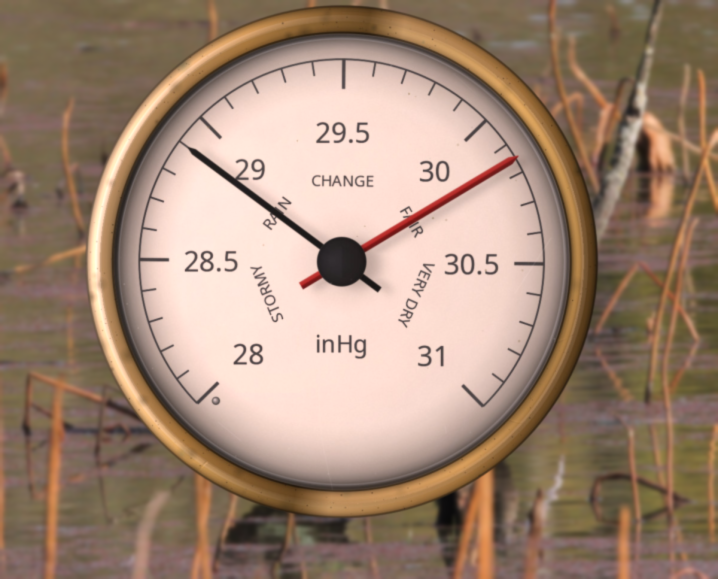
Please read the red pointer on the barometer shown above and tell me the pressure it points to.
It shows 30.15 inHg
